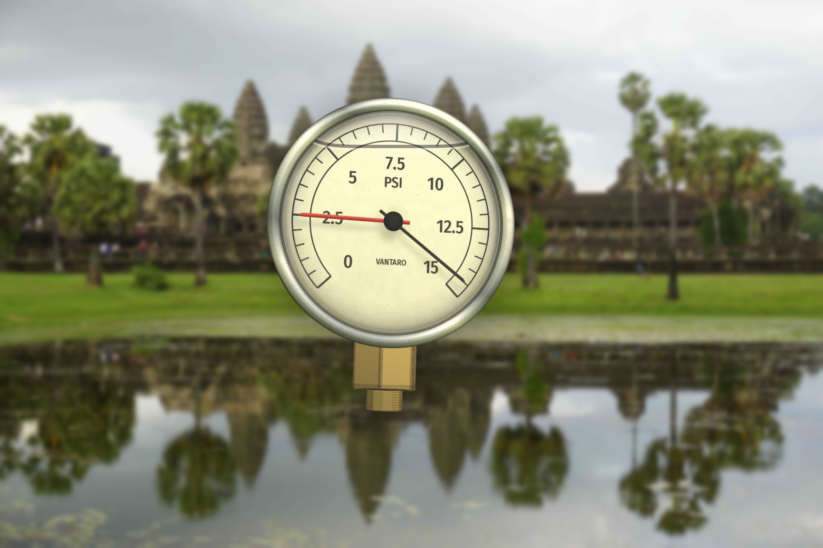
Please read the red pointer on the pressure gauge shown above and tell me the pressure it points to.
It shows 2.5 psi
